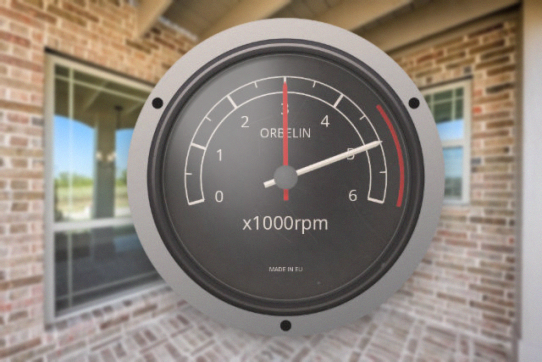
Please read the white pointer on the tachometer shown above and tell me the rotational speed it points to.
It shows 5000 rpm
